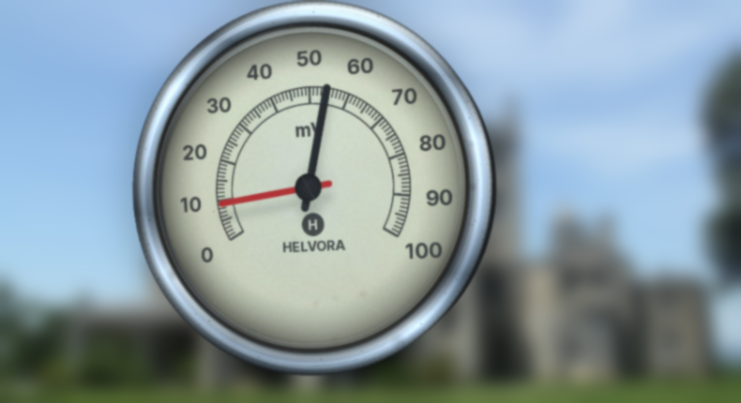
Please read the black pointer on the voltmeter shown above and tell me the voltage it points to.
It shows 55 mV
